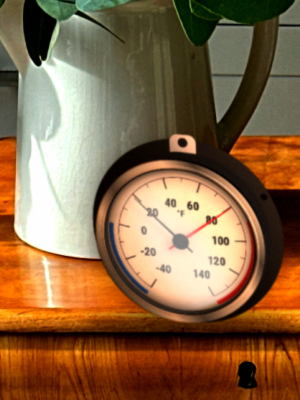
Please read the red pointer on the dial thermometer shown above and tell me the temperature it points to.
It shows 80 °F
